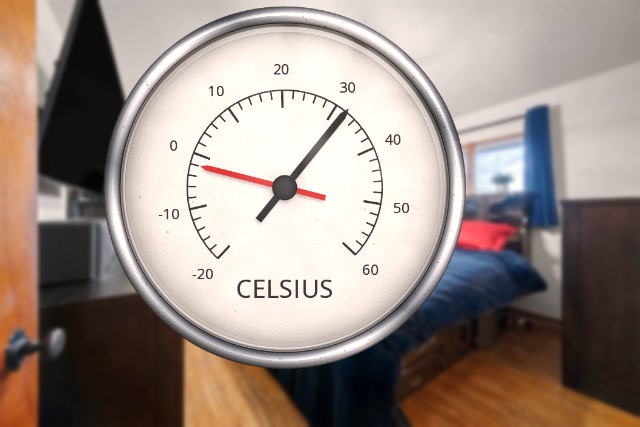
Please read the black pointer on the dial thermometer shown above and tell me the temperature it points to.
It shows 32 °C
